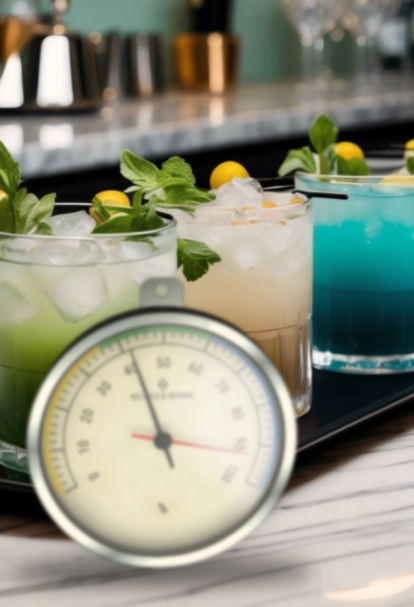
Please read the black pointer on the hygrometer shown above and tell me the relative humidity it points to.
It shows 42 %
